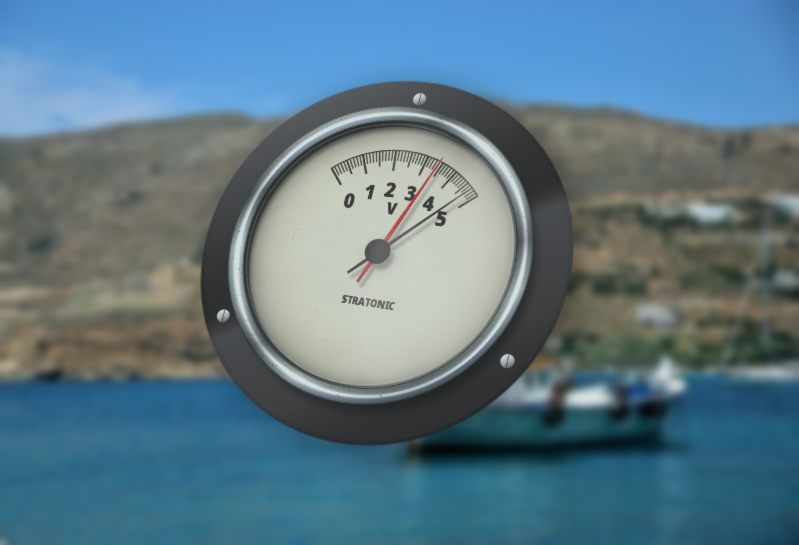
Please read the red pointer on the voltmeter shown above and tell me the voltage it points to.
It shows 3.5 V
